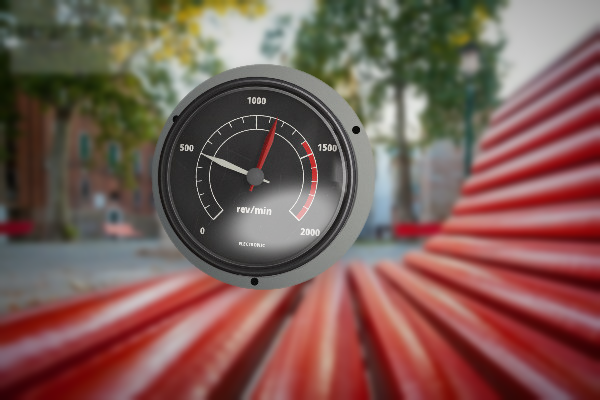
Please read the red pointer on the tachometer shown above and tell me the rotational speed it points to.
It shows 1150 rpm
